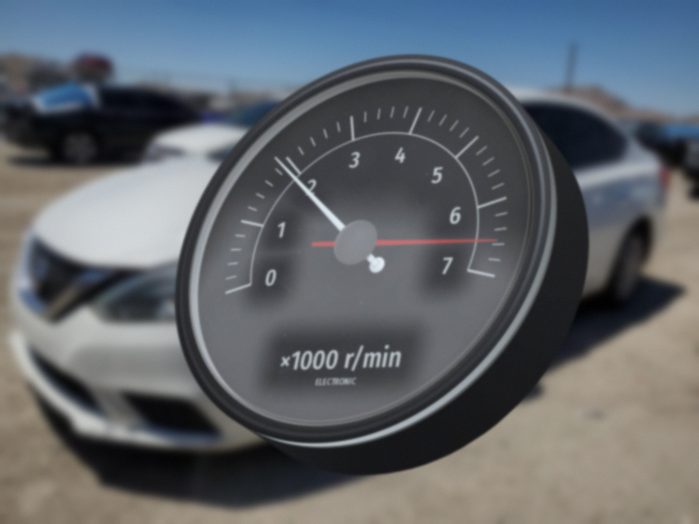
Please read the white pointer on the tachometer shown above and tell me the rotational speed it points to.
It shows 1900 rpm
